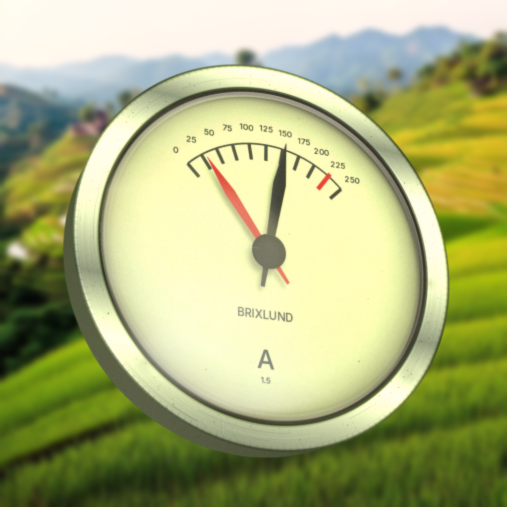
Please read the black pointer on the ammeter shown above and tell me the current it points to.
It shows 150 A
